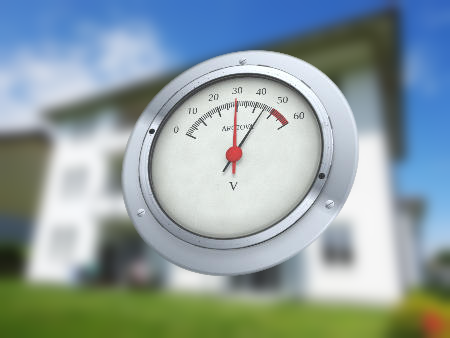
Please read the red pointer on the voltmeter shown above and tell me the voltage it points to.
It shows 30 V
